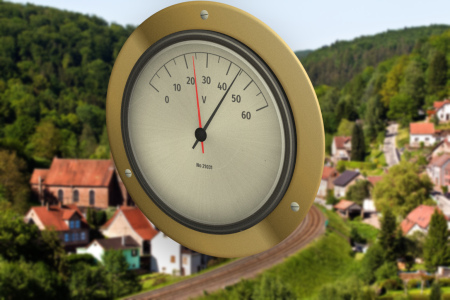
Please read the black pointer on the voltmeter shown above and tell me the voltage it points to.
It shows 45 V
